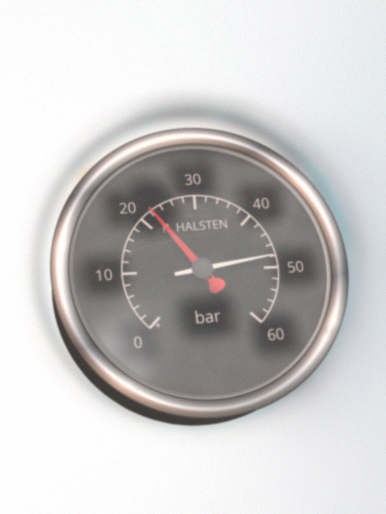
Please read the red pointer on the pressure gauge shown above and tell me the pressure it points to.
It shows 22 bar
